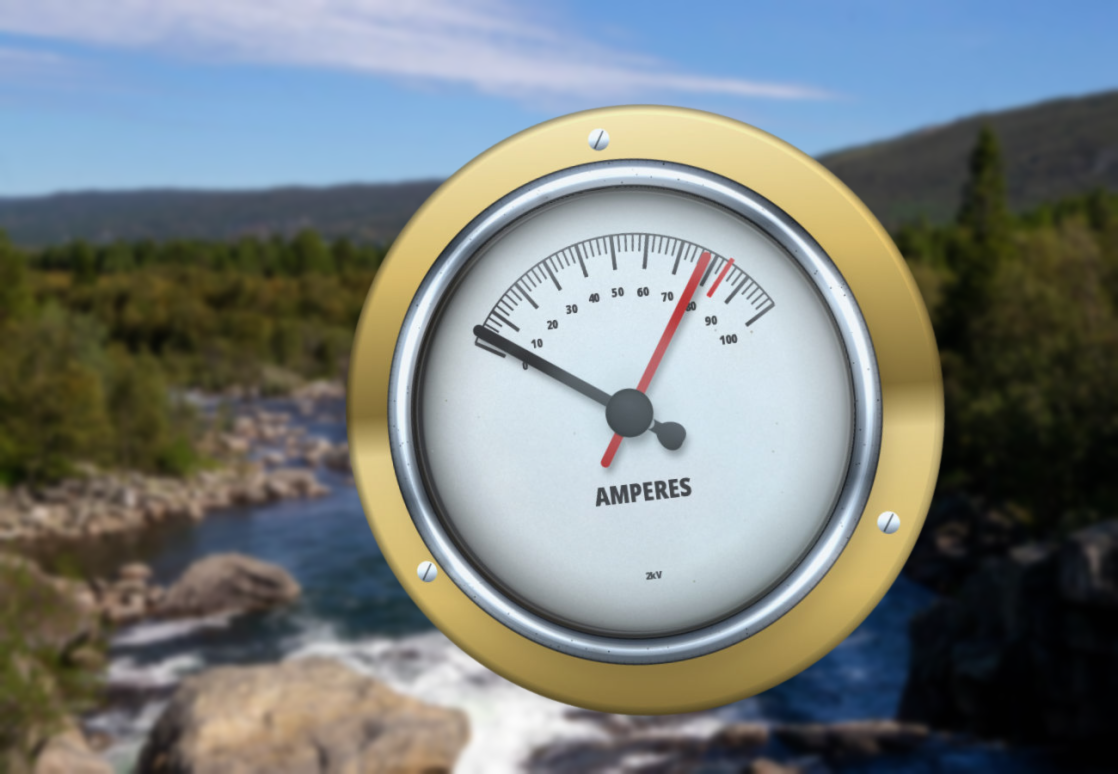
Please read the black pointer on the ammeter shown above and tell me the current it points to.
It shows 4 A
